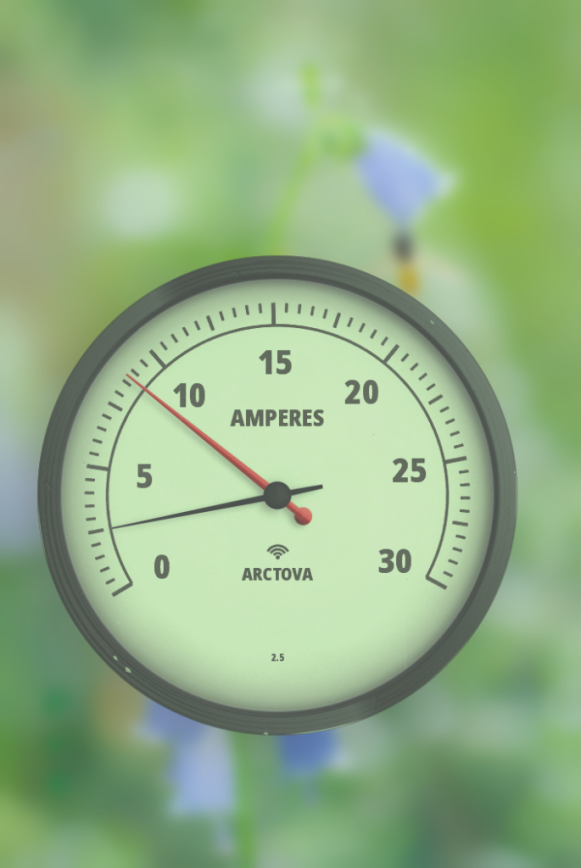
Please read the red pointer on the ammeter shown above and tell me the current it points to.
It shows 8.75 A
